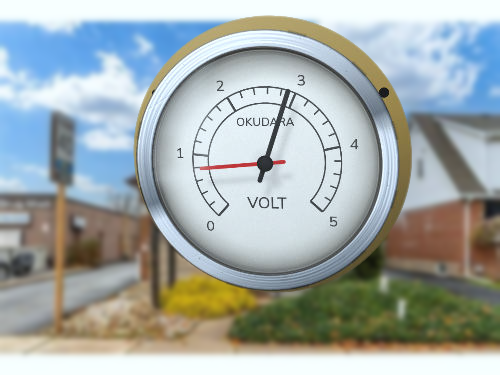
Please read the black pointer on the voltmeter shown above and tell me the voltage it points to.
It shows 2.9 V
